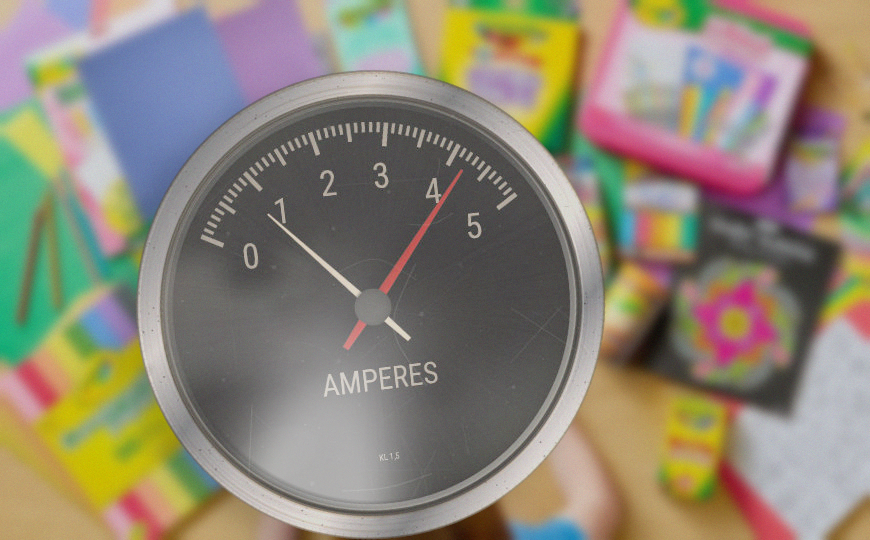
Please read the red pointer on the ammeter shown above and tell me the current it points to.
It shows 4.2 A
